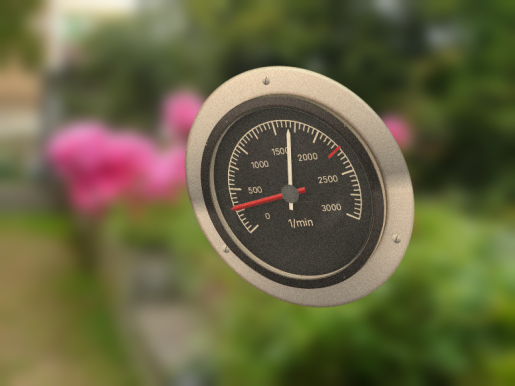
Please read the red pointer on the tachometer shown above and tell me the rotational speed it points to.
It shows 300 rpm
